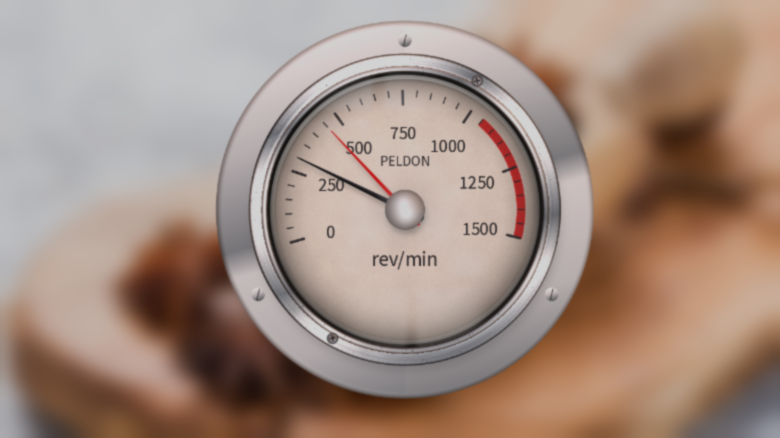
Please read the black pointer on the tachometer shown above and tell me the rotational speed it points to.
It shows 300 rpm
